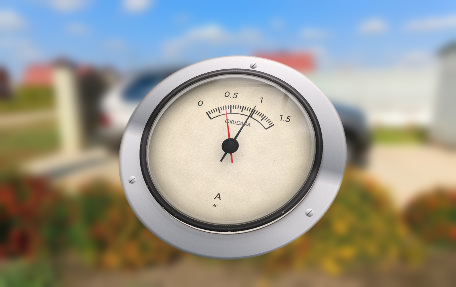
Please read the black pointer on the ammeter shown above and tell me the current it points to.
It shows 1 A
